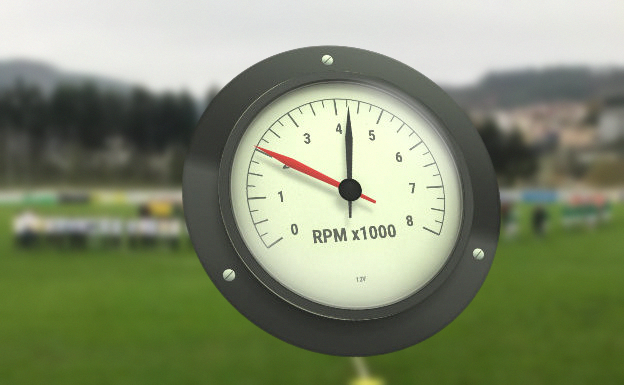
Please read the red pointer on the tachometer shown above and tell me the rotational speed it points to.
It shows 2000 rpm
